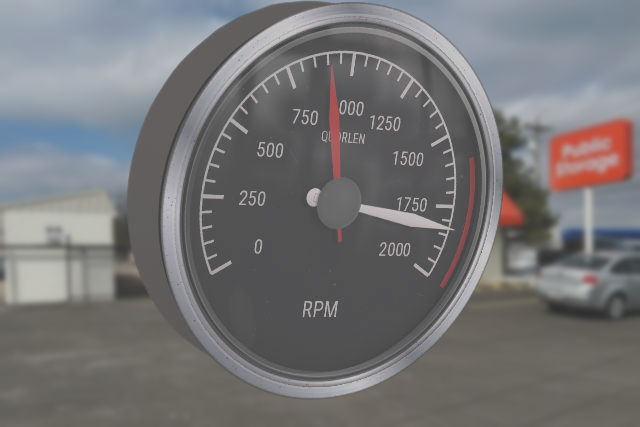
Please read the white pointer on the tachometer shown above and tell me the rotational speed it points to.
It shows 1825 rpm
